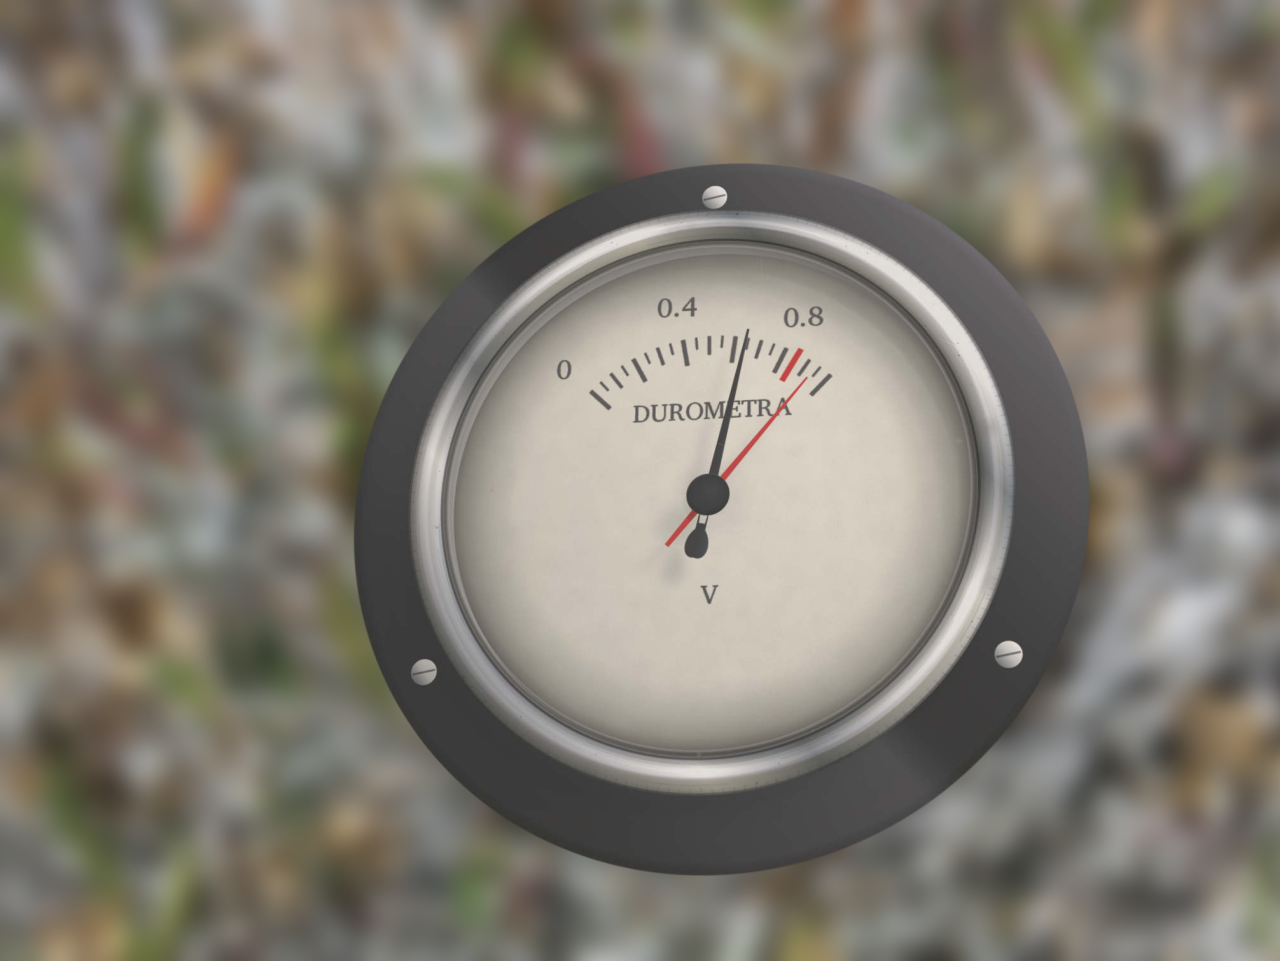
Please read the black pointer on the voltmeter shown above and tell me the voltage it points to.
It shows 0.65 V
